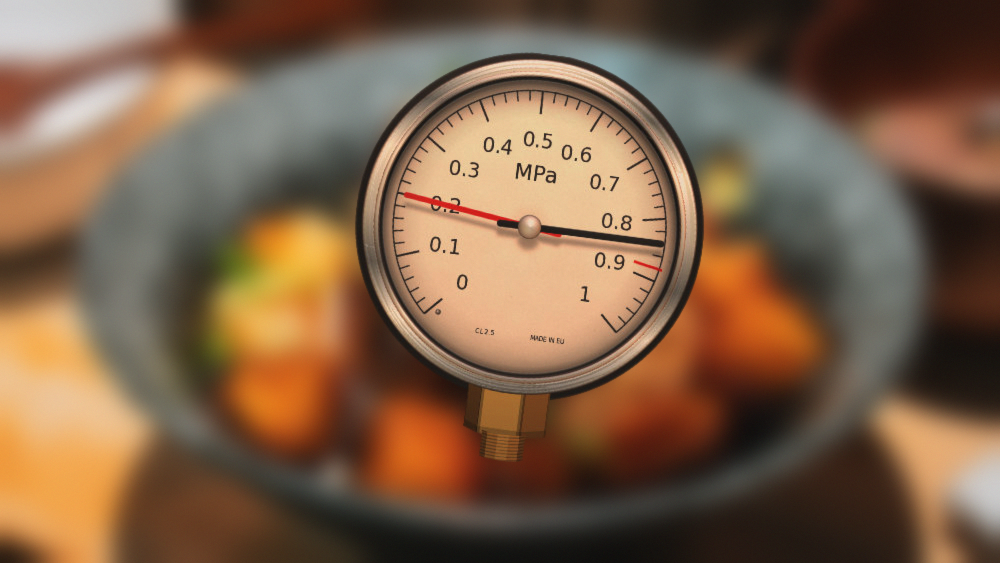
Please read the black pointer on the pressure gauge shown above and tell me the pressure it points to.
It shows 0.84 MPa
